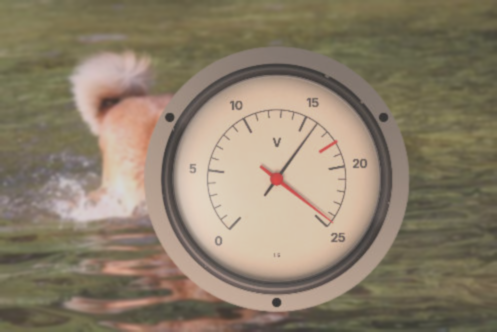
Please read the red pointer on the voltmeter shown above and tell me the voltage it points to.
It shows 24.5 V
